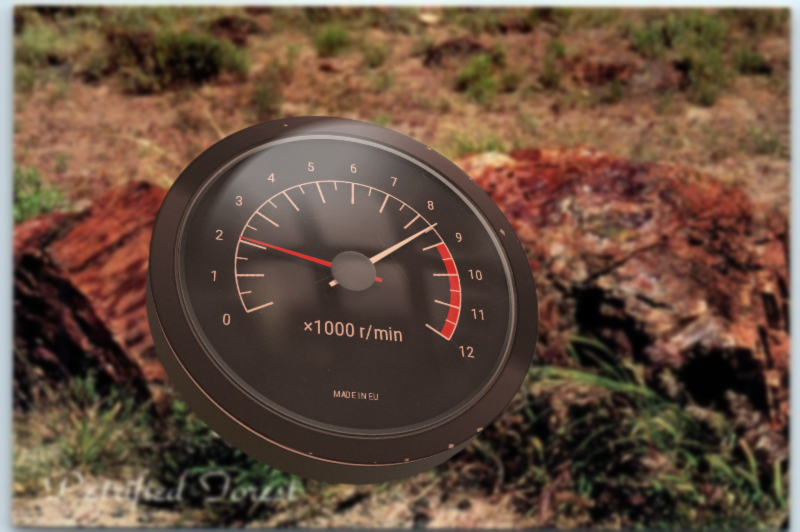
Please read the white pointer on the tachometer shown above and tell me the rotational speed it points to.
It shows 8500 rpm
